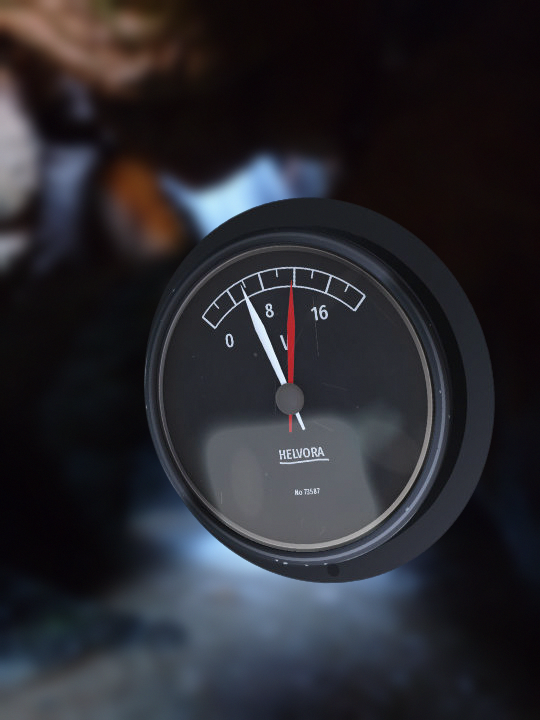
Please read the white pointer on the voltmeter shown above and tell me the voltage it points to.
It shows 6 V
